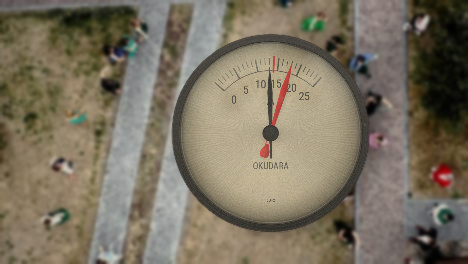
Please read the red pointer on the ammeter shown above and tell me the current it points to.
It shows 18 A
